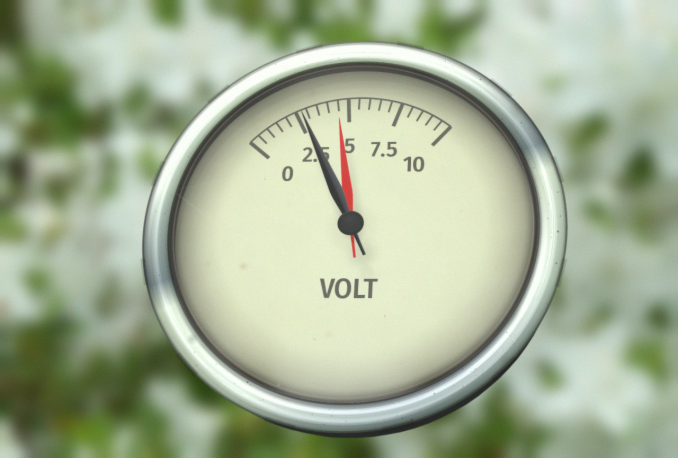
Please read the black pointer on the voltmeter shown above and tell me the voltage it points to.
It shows 2.75 V
